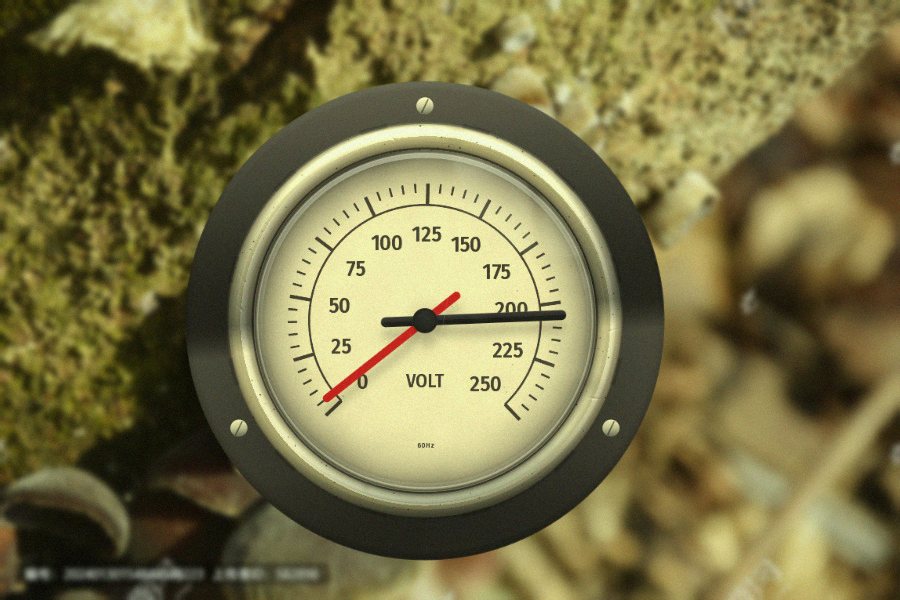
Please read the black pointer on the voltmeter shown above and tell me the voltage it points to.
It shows 205 V
